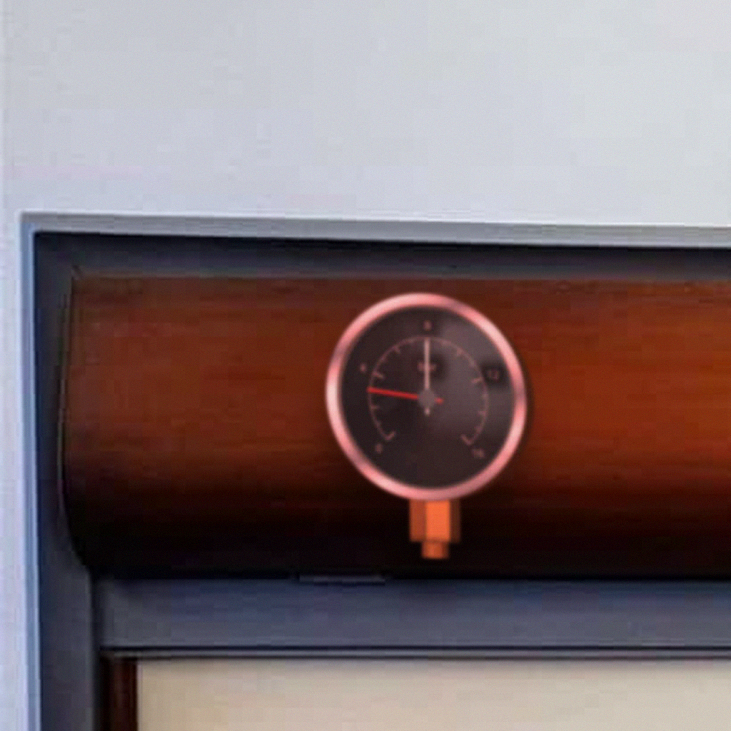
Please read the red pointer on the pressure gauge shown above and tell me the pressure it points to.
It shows 3 bar
